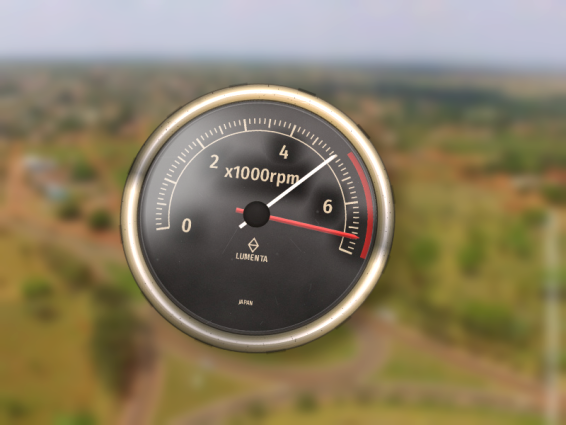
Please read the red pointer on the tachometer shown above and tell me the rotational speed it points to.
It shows 6700 rpm
